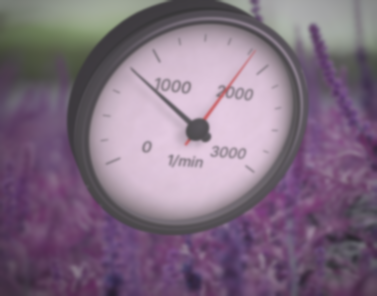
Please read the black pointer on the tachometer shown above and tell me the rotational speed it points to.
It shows 800 rpm
